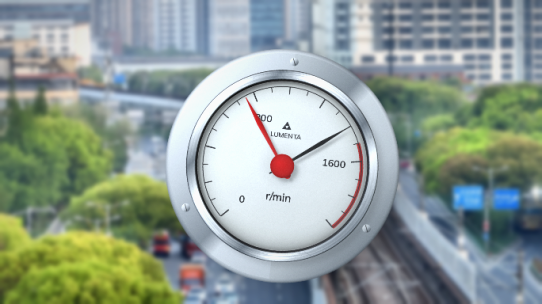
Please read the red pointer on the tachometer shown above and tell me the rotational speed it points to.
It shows 750 rpm
